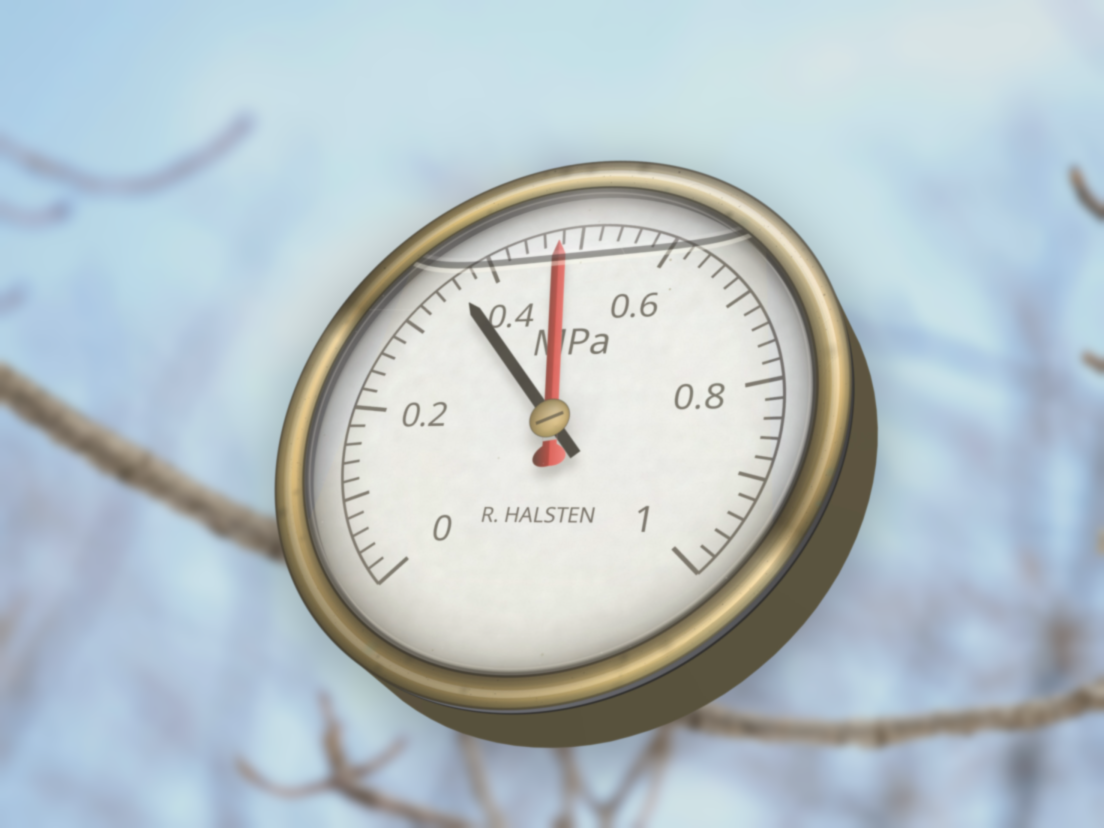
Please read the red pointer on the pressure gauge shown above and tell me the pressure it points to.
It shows 0.48 MPa
